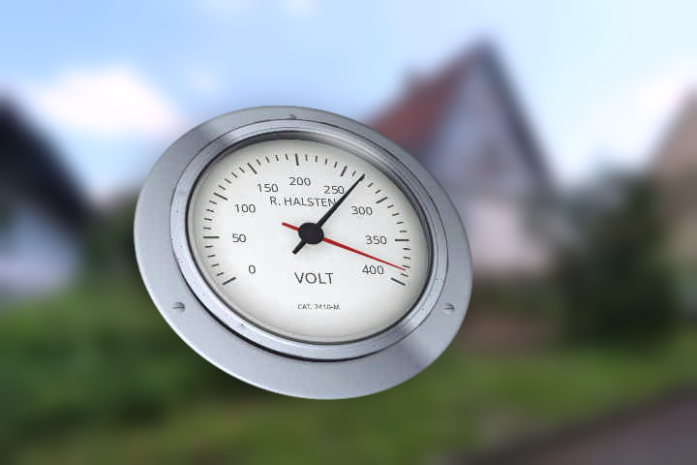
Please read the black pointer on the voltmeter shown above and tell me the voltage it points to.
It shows 270 V
